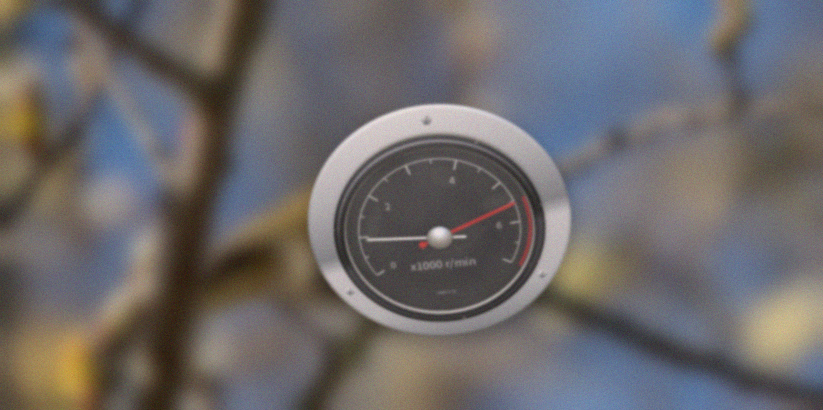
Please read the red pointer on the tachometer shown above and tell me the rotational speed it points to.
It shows 5500 rpm
